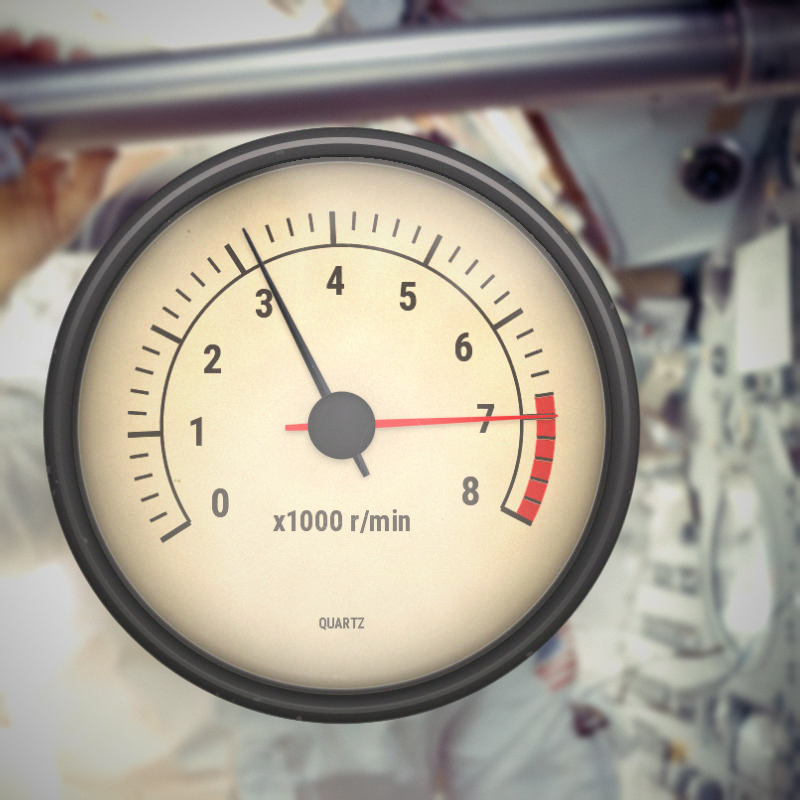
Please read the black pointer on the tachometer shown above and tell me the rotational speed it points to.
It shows 3200 rpm
